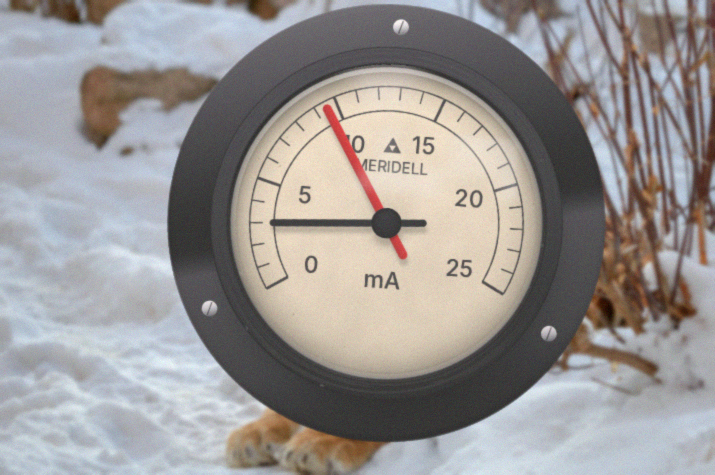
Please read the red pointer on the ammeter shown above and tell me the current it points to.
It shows 9.5 mA
